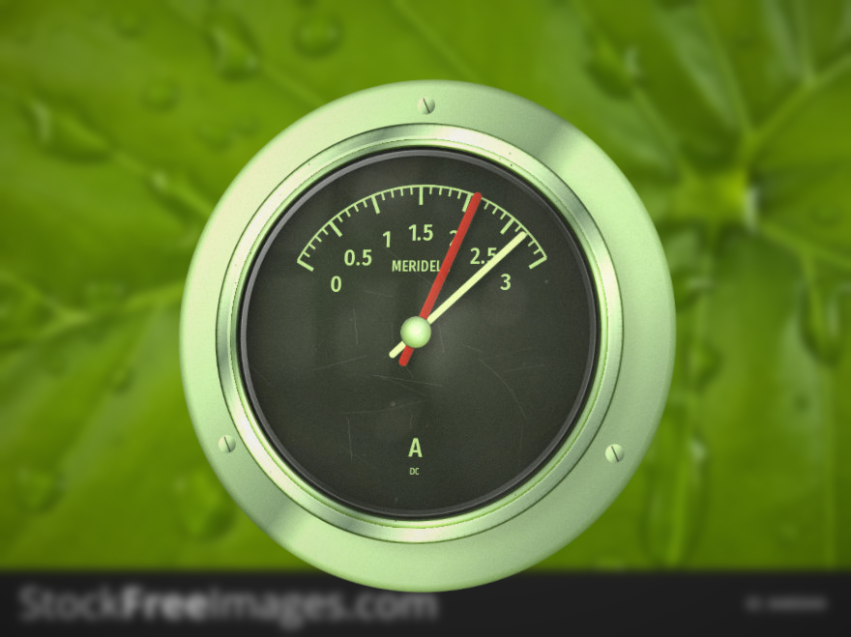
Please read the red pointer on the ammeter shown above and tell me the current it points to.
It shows 2.1 A
